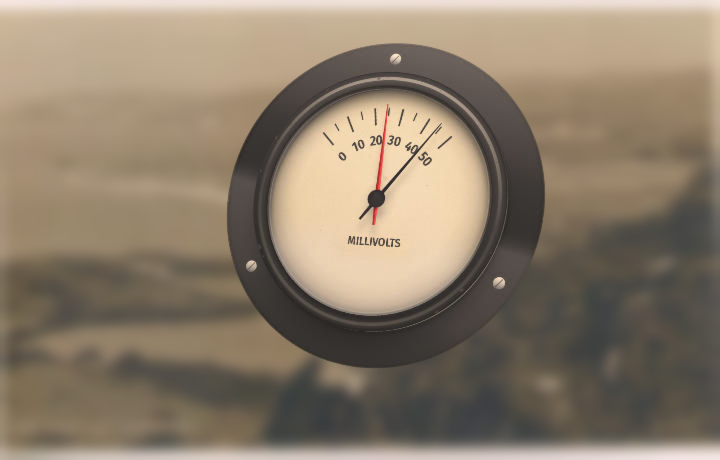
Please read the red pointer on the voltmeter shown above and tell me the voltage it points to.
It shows 25 mV
